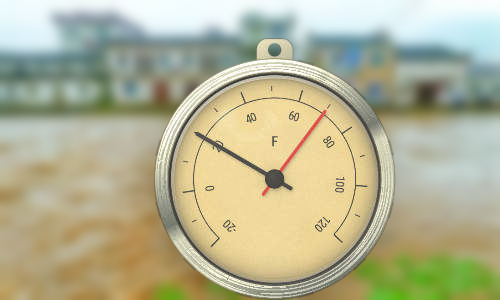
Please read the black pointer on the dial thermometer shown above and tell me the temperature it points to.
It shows 20 °F
